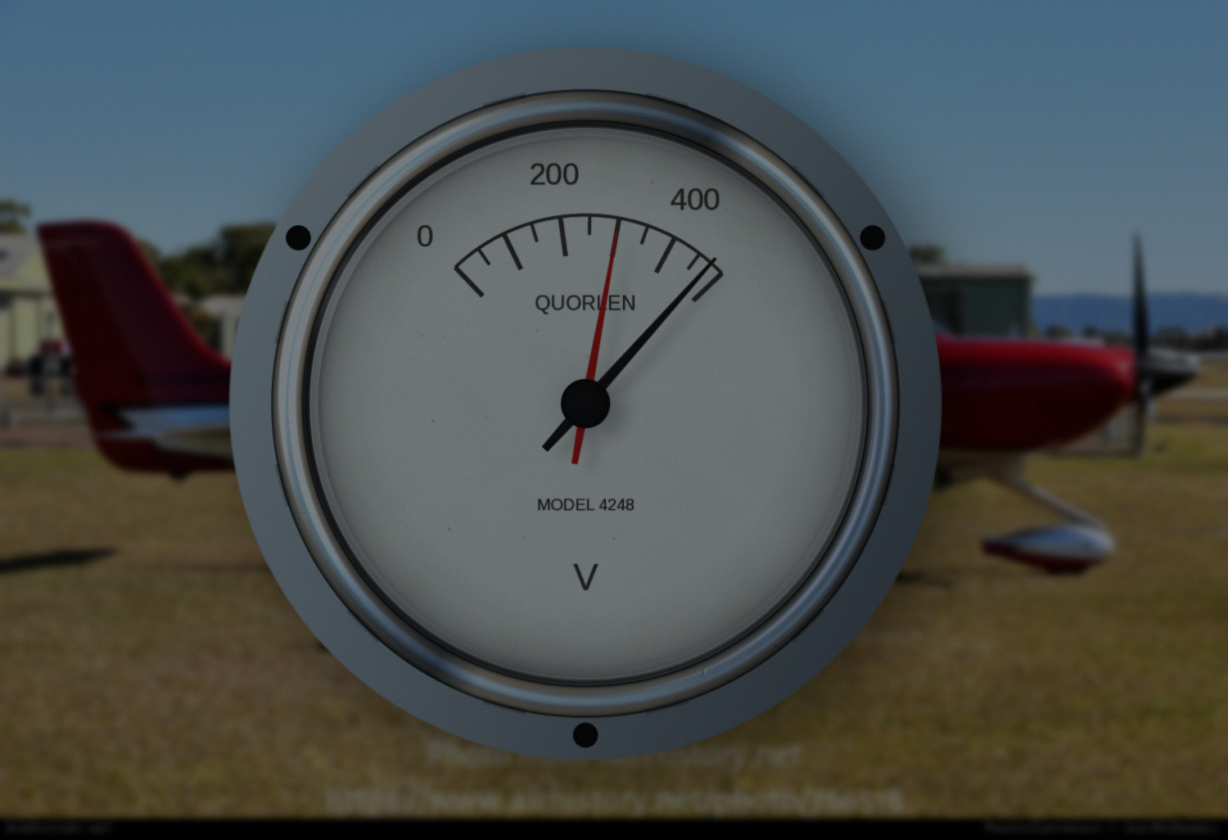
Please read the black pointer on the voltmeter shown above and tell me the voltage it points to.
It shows 475 V
